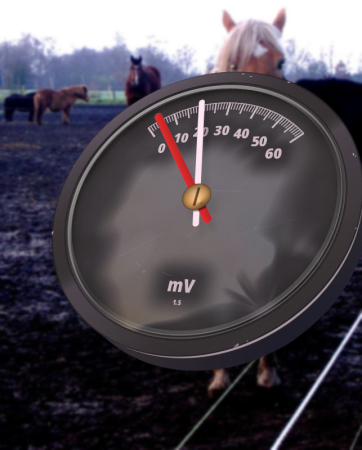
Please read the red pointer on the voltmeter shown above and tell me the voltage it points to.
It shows 5 mV
